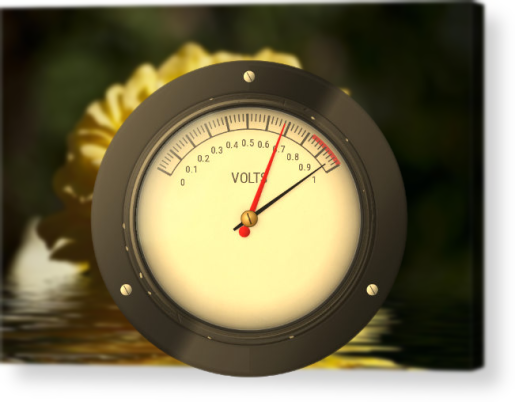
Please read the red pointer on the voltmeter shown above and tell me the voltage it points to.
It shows 0.68 V
